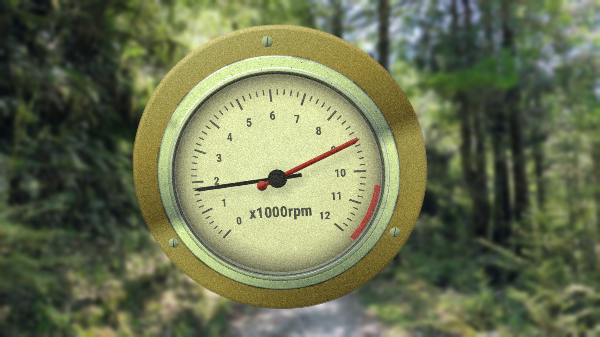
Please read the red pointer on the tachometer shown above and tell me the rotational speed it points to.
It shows 9000 rpm
